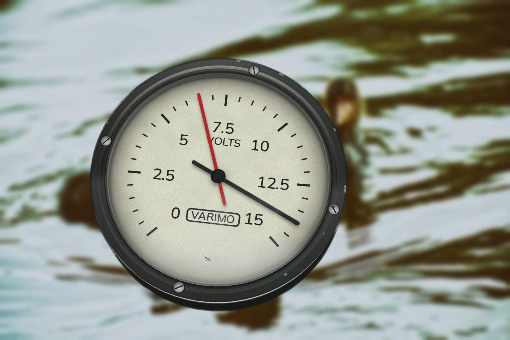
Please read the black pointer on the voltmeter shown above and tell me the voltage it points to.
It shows 14 V
